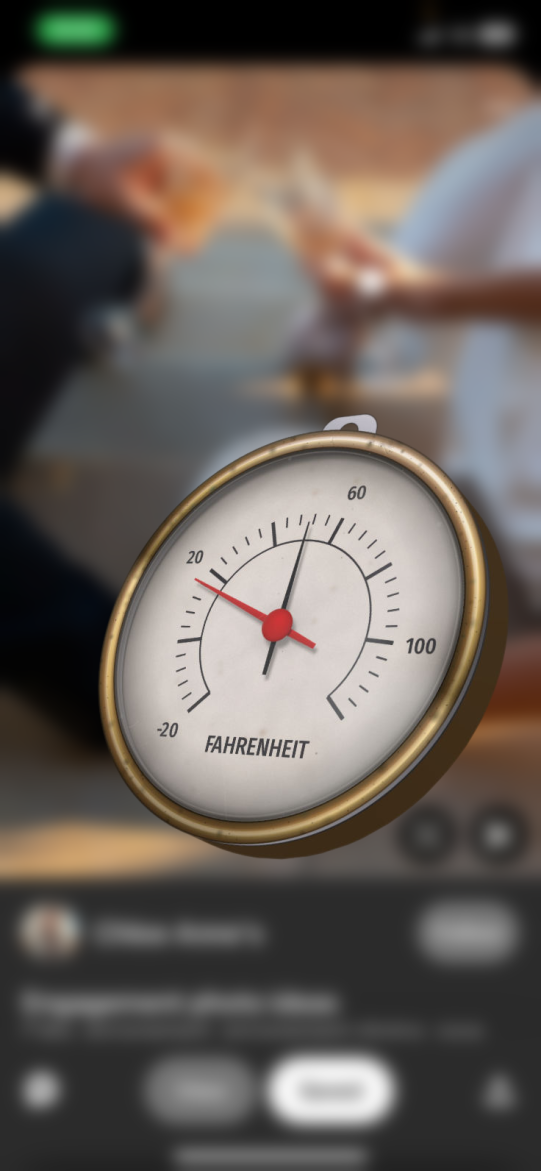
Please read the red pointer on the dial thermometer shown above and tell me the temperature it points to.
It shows 16 °F
